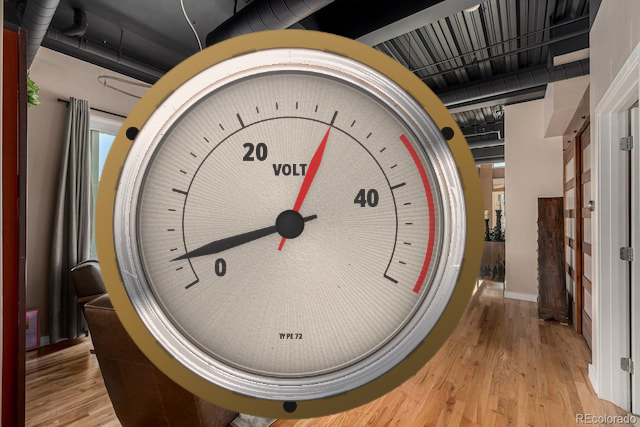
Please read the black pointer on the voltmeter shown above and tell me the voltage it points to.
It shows 3 V
